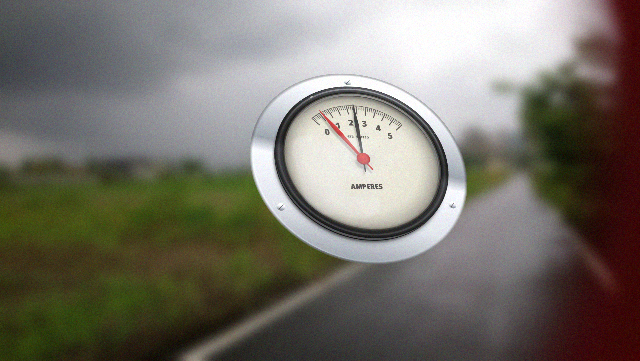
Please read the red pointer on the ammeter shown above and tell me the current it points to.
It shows 0.5 A
